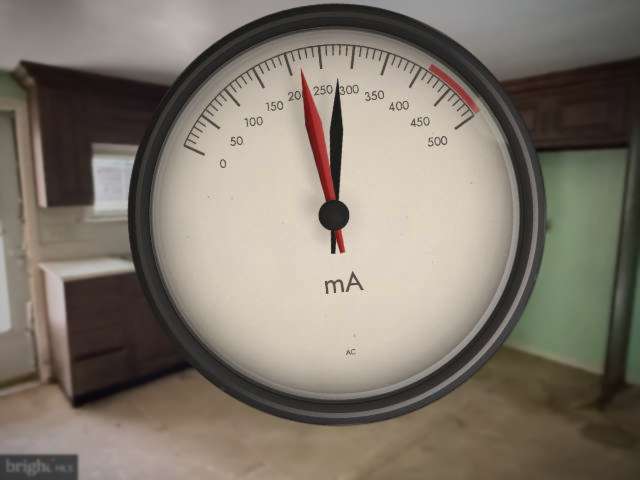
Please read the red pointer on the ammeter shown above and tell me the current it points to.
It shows 220 mA
